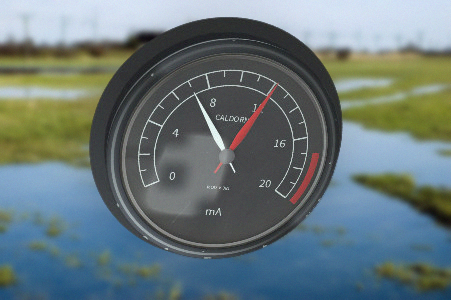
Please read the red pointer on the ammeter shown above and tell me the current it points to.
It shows 12 mA
